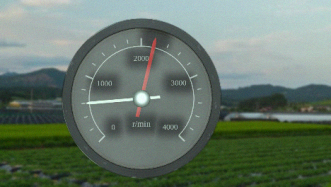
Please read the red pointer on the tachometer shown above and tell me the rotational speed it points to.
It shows 2200 rpm
